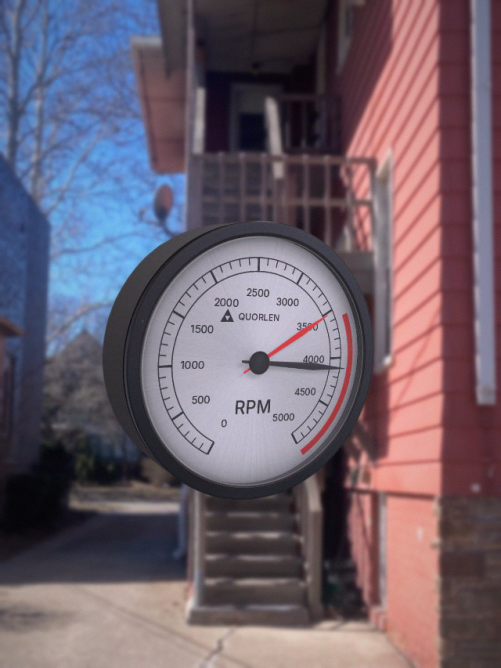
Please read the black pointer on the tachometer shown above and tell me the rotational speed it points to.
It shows 4100 rpm
